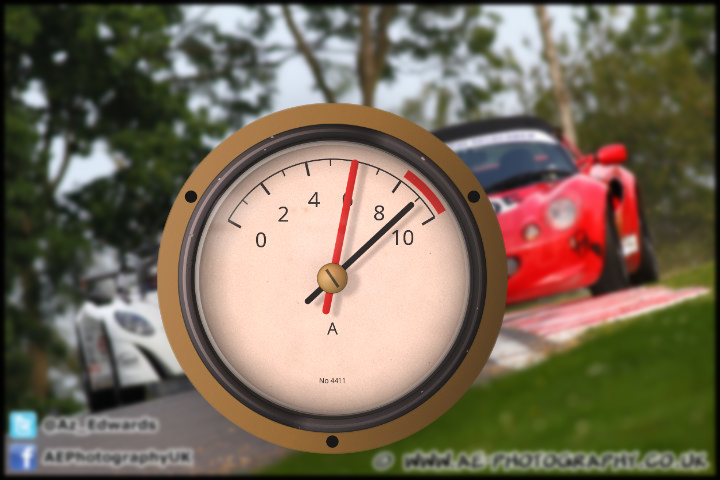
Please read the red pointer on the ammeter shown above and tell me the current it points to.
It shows 6 A
